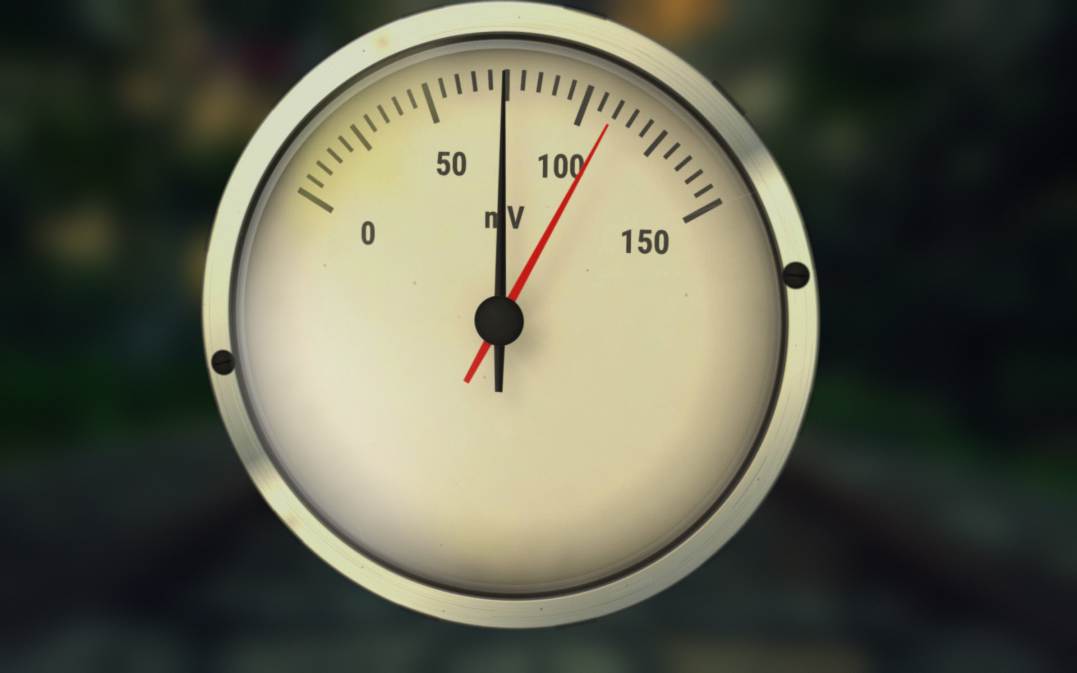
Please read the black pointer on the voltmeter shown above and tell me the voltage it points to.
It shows 75 mV
